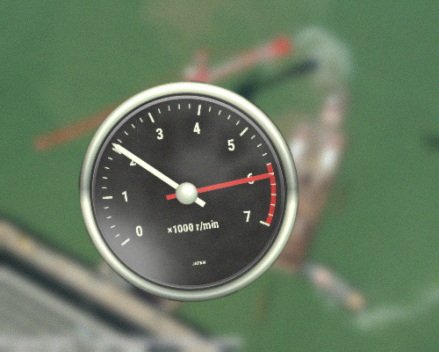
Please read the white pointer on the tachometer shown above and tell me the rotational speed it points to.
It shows 2100 rpm
